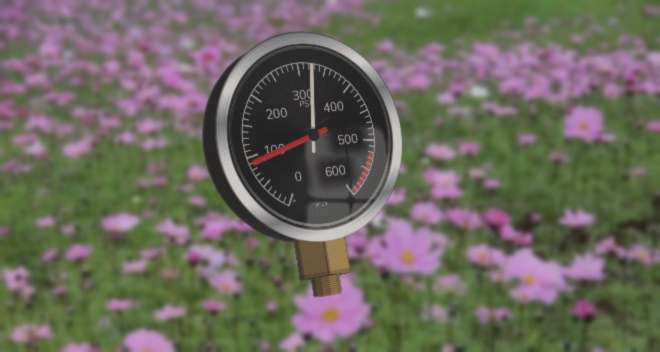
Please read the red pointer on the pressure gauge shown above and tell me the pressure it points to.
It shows 90 psi
